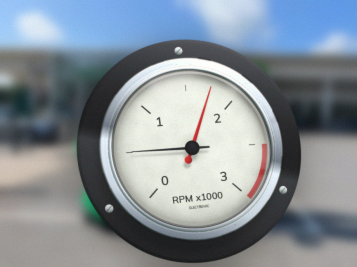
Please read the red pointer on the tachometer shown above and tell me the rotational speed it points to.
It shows 1750 rpm
